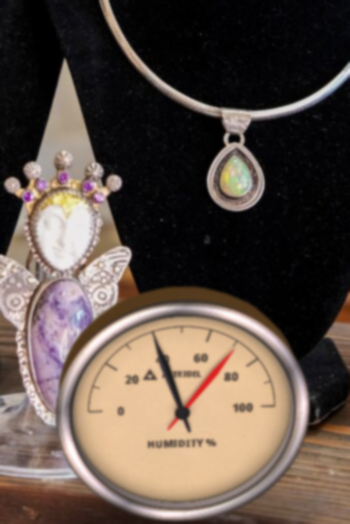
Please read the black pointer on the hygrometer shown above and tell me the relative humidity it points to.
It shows 40 %
